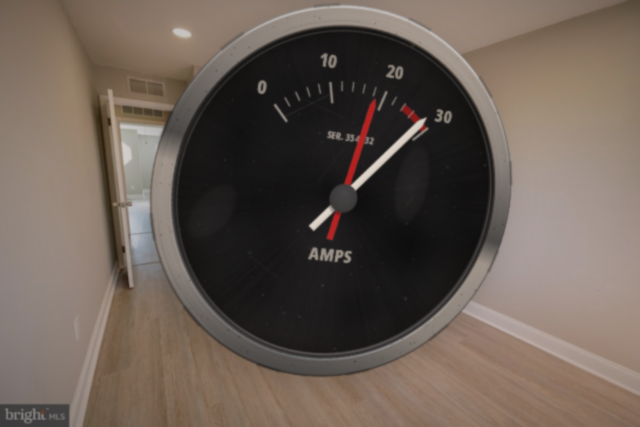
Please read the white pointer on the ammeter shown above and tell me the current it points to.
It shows 28 A
